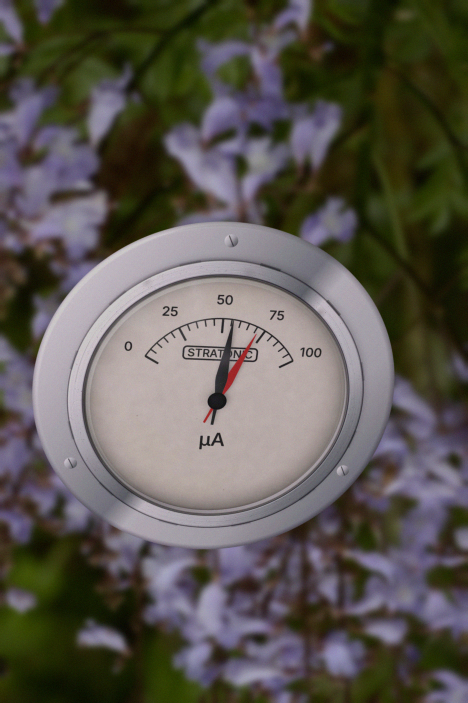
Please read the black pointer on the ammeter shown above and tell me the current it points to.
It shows 55 µA
